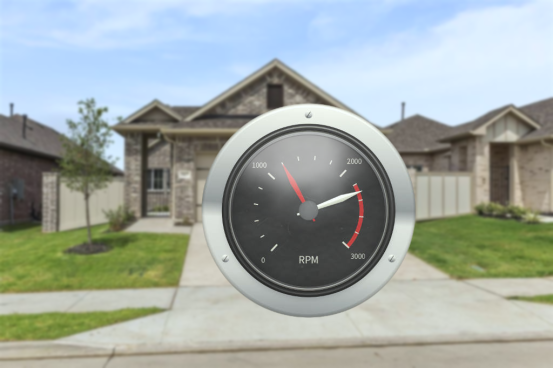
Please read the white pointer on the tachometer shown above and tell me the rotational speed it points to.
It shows 2300 rpm
